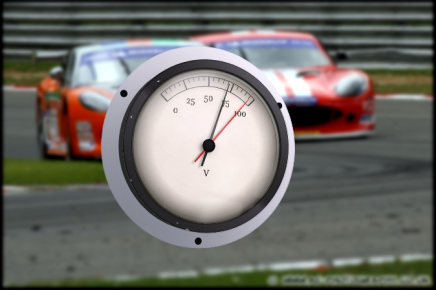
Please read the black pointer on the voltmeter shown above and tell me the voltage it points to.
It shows 70 V
